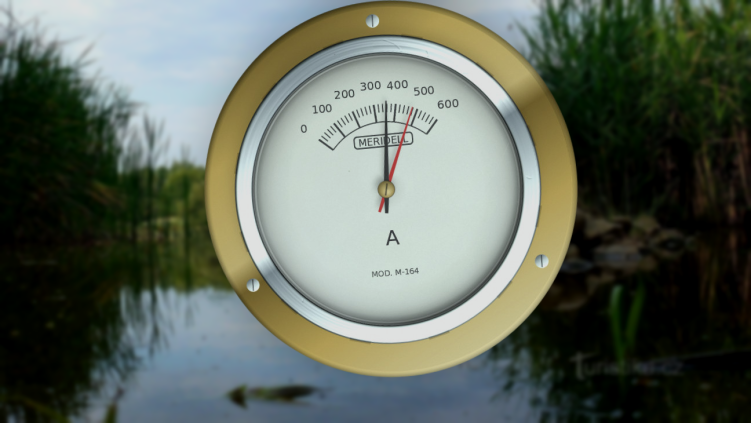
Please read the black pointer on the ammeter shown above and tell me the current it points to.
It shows 360 A
